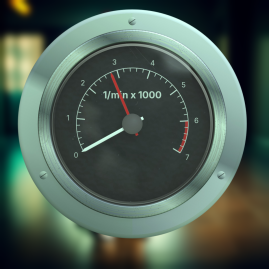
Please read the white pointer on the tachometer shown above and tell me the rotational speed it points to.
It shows 0 rpm
